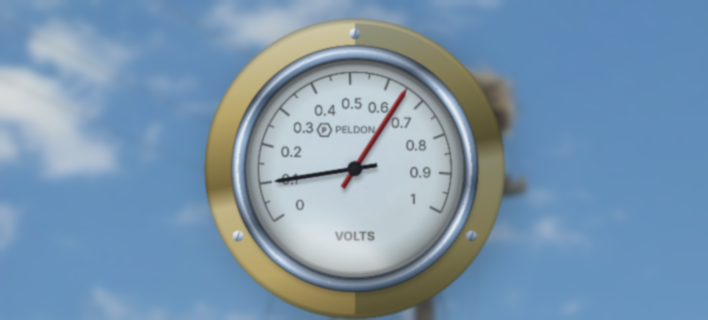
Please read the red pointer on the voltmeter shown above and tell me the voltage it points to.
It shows 0.65 V
